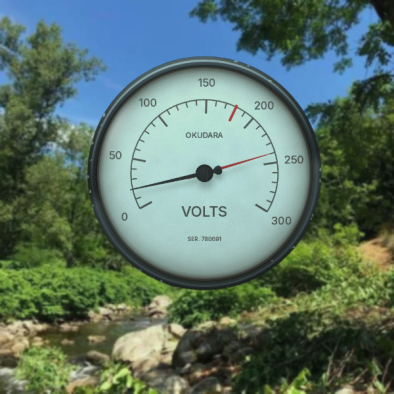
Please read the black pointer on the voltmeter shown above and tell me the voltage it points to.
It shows 20 V
